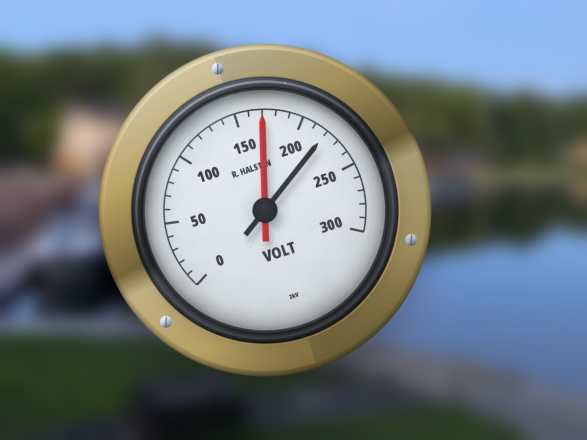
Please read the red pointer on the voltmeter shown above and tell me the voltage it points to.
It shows 170 V
